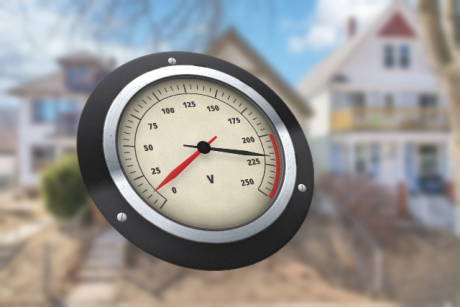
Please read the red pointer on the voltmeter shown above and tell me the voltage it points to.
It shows 10 V
